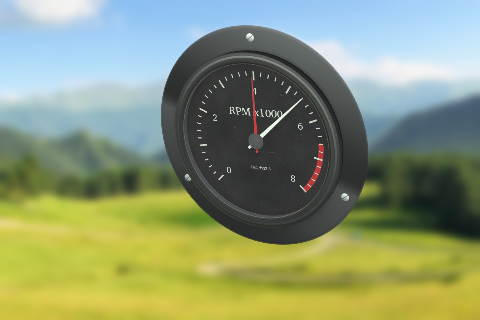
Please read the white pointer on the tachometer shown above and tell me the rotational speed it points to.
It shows 5400 rpm
